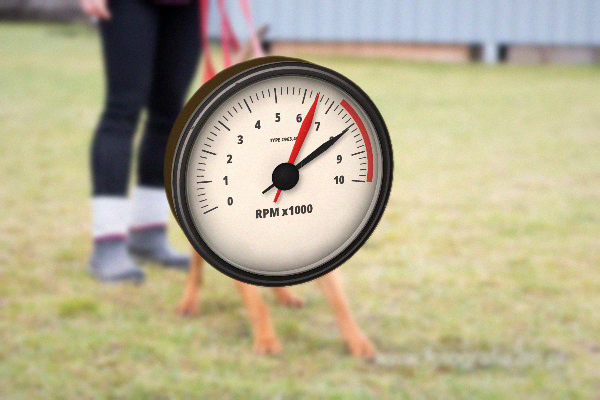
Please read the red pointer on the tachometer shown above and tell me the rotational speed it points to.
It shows 6400 rpm
